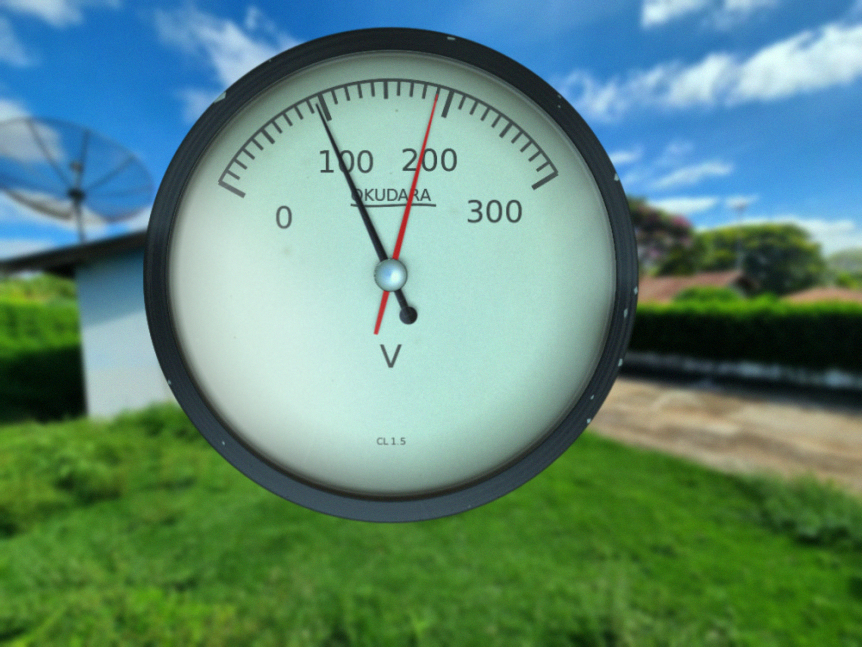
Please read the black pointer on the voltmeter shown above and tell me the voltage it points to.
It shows 95 V
